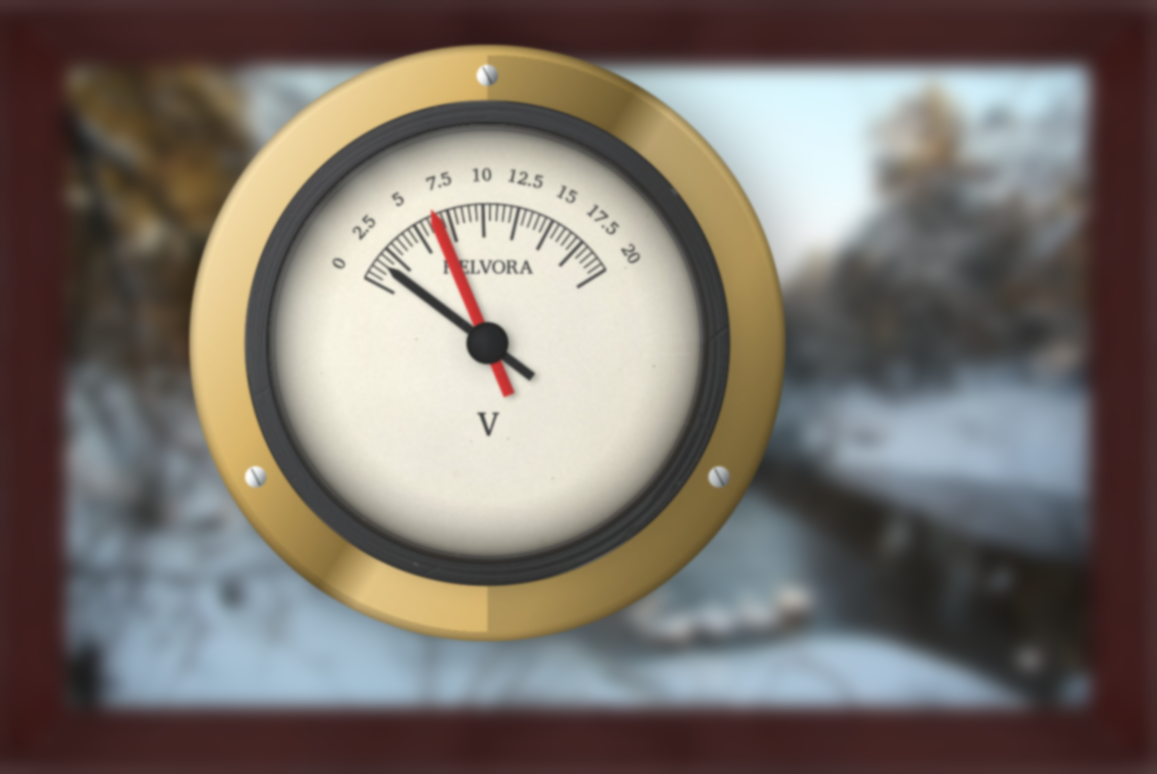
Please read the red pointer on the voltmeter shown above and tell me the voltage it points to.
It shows 6.5 V
